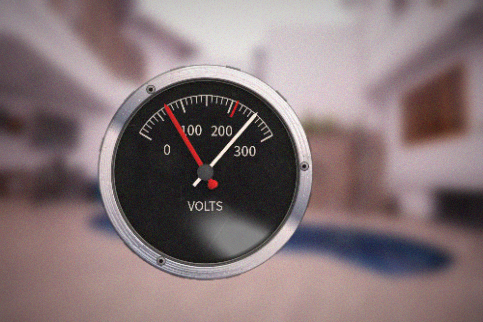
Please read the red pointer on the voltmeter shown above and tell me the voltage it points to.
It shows 70 V
